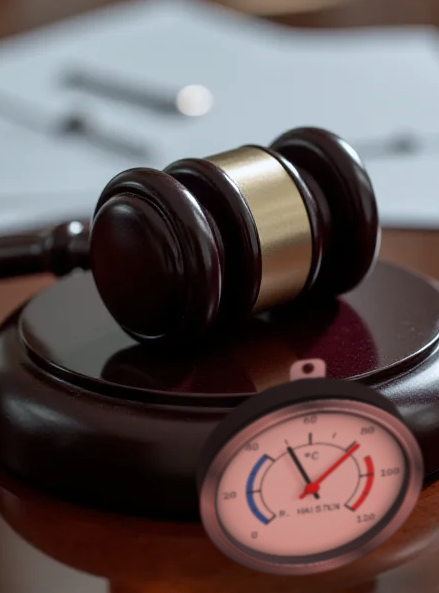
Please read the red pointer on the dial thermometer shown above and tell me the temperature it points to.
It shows 80 °C
